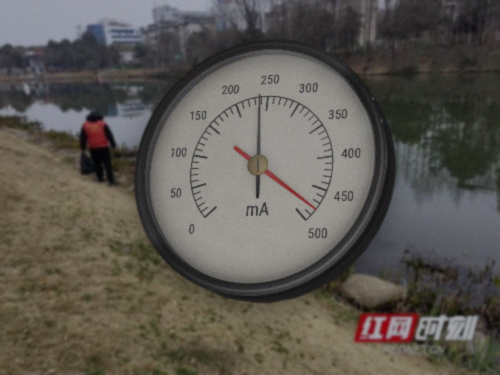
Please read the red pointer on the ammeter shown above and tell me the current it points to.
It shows 480 mA
